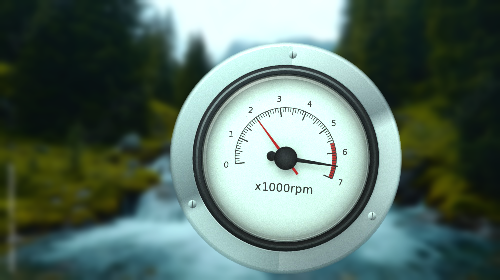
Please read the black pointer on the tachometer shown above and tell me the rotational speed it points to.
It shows 6500 rpm
